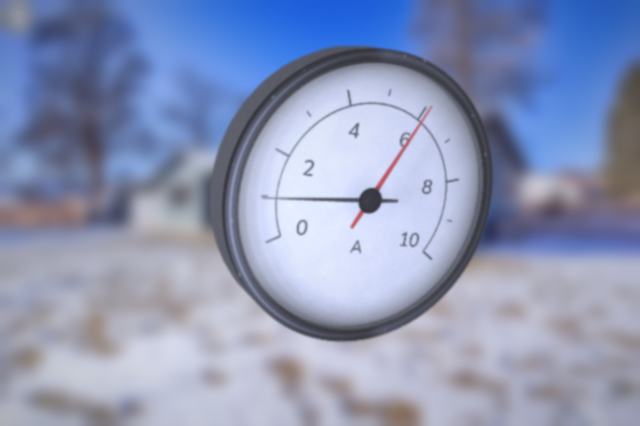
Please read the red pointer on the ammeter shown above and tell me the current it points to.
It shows 6 A
